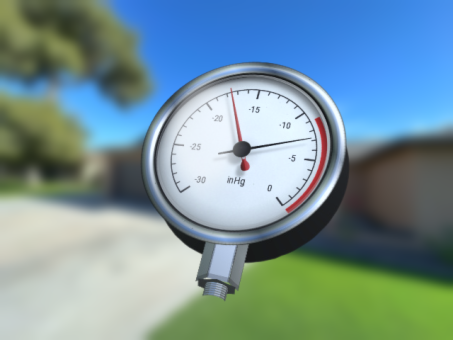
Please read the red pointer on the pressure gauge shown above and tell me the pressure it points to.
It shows -17.5 inHg
